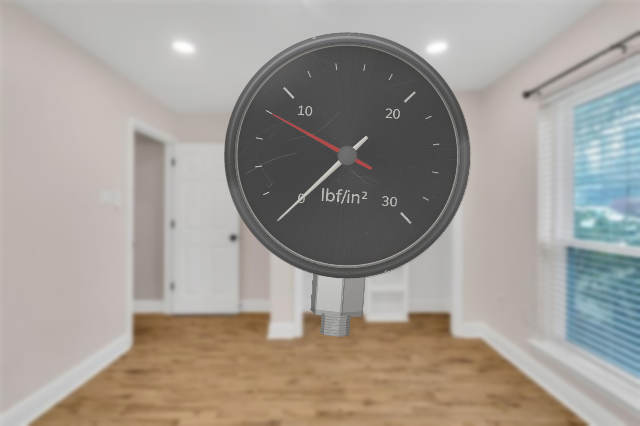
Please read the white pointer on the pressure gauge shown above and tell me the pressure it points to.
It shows 0 psi
